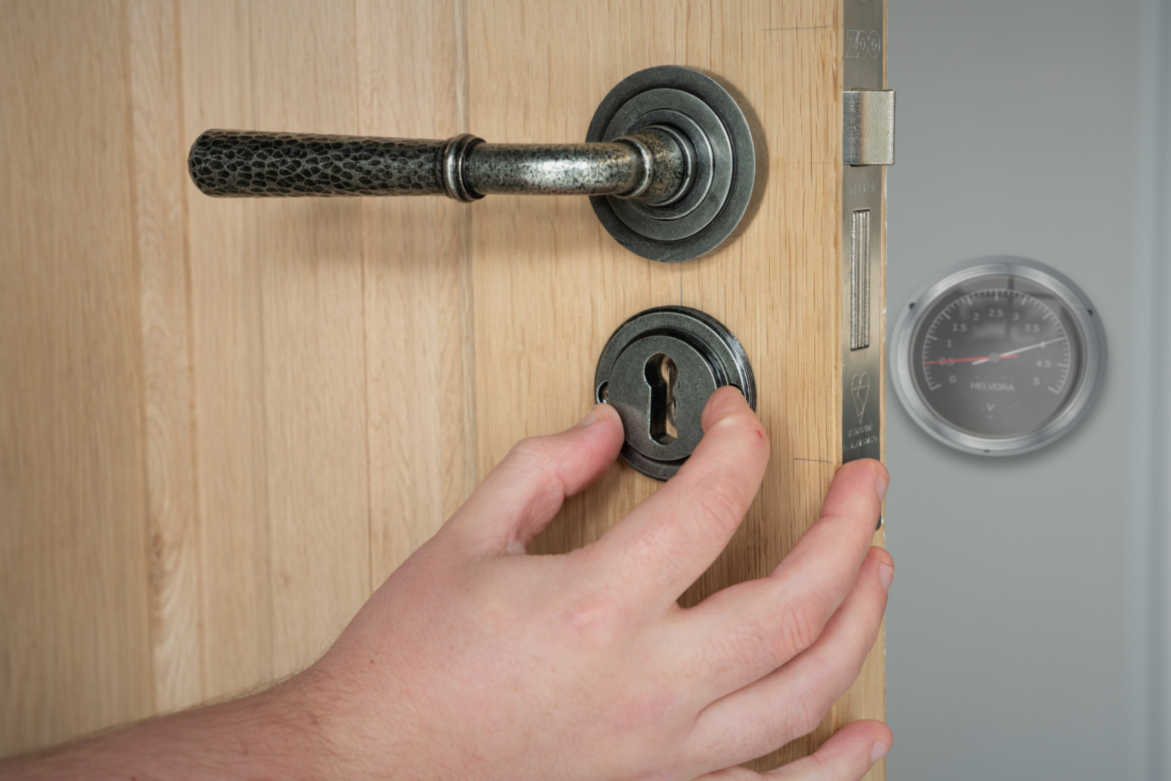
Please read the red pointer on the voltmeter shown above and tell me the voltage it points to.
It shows 0.5 V
